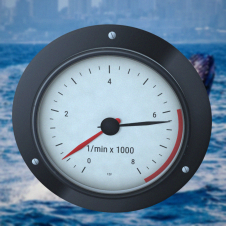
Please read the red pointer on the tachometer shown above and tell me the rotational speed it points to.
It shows 625 rpm
